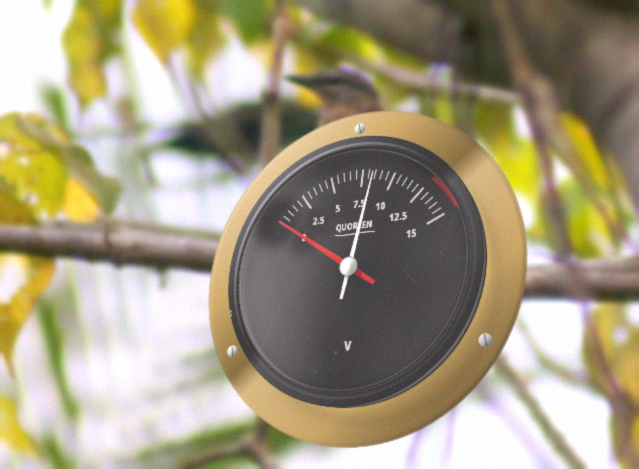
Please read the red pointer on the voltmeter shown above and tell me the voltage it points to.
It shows 0 V
